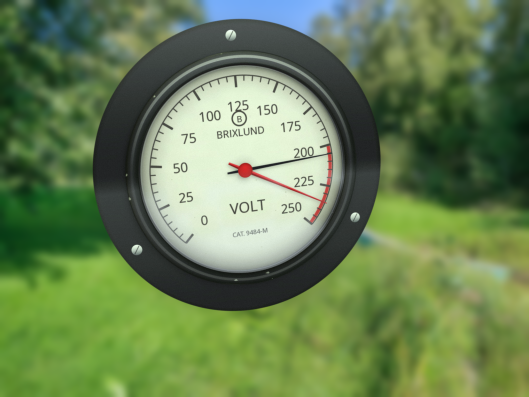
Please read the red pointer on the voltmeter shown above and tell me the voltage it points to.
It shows 235 V
